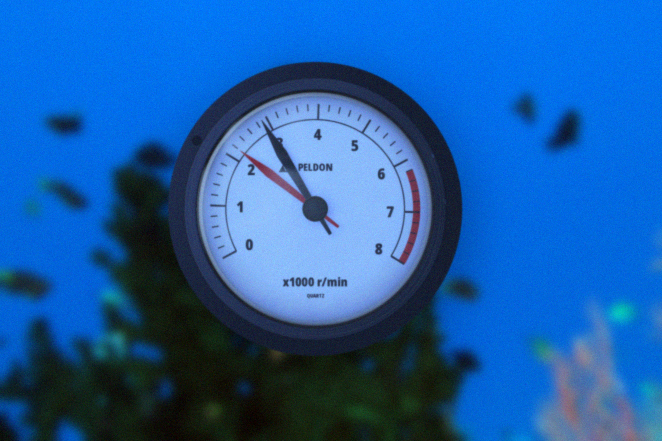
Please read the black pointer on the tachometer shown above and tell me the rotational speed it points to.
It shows 2900 rpm
